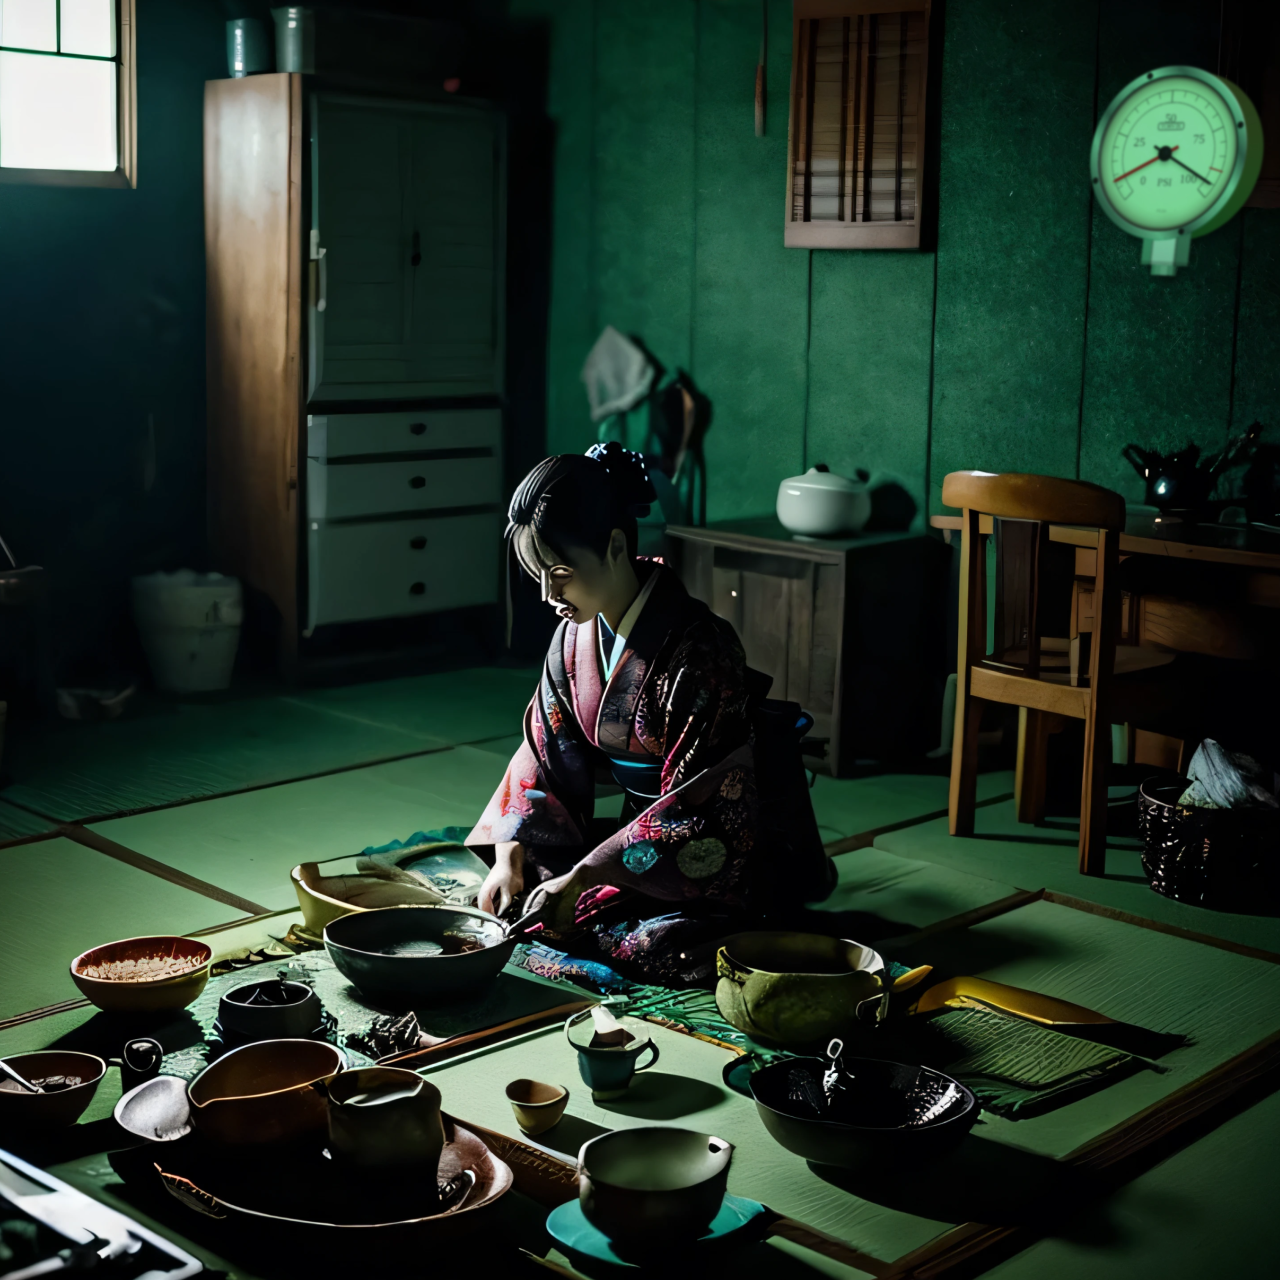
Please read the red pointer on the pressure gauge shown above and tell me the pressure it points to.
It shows 7.5 psi
